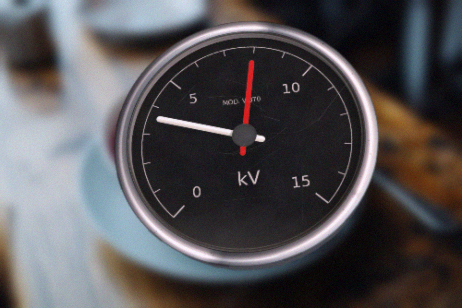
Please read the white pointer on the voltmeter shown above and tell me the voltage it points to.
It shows 3.5 kV
